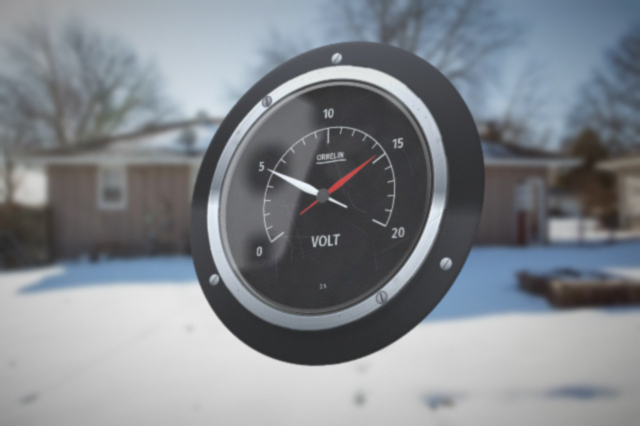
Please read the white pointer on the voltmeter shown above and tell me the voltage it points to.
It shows 5 V
